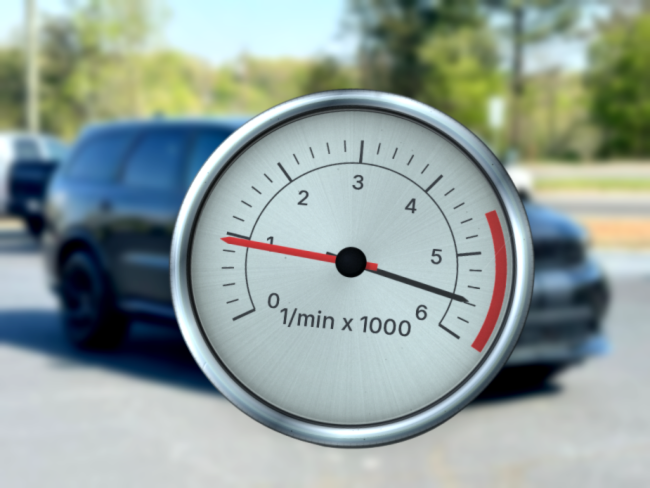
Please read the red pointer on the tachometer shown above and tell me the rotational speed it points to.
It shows 900 rpm
